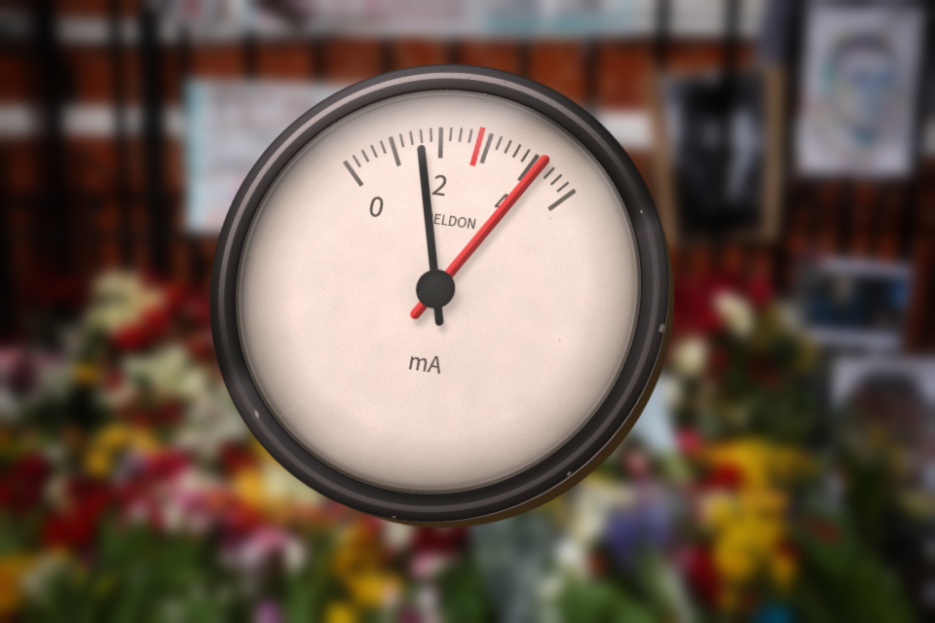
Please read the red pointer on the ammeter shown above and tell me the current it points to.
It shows 4.2 mA
